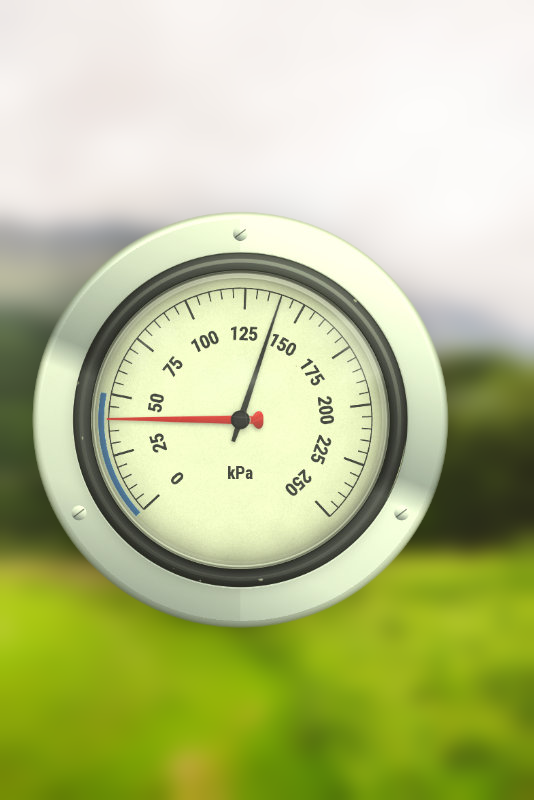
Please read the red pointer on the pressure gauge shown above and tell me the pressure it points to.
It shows 40 kPa
